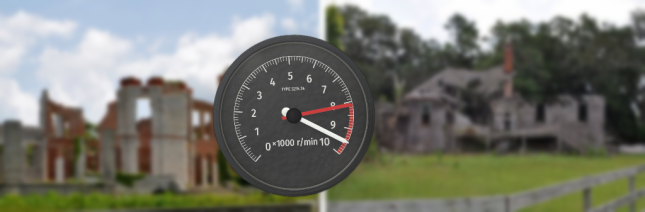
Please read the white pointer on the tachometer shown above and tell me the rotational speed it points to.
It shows 9500 rpm
